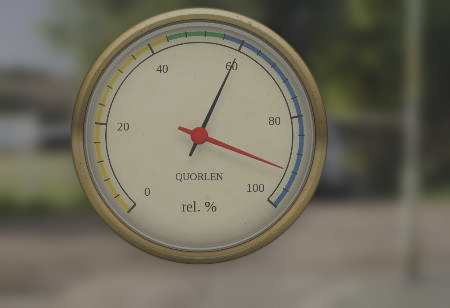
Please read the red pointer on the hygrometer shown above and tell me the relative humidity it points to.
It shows 92 %
